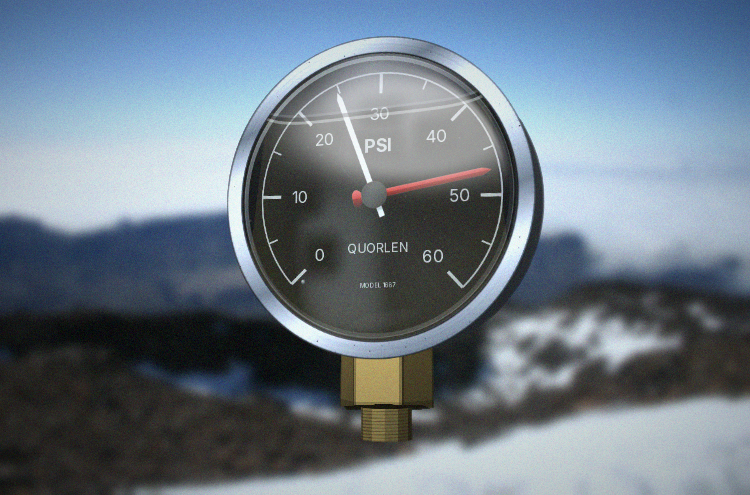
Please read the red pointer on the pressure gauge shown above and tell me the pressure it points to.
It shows 47.5 psi
